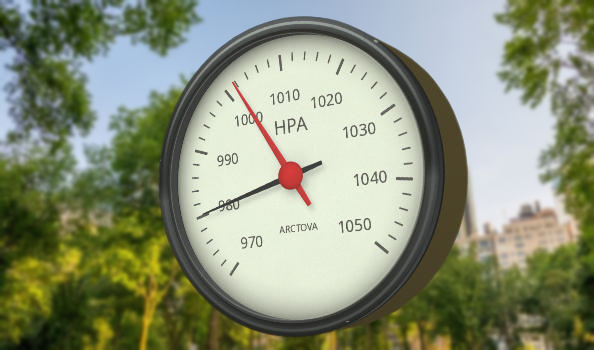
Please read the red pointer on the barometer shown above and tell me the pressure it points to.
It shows 1002 hPa
